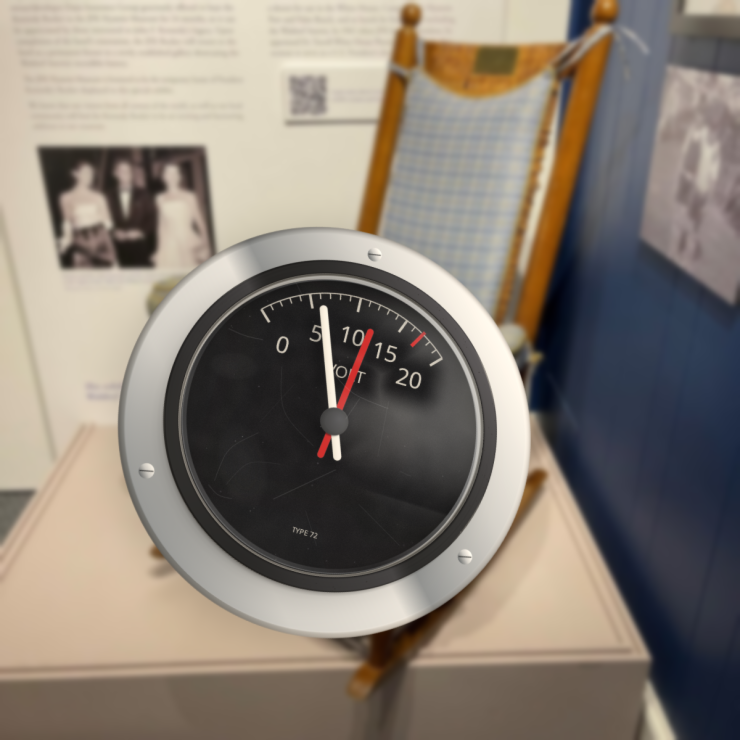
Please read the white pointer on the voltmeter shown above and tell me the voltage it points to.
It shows 6 V
